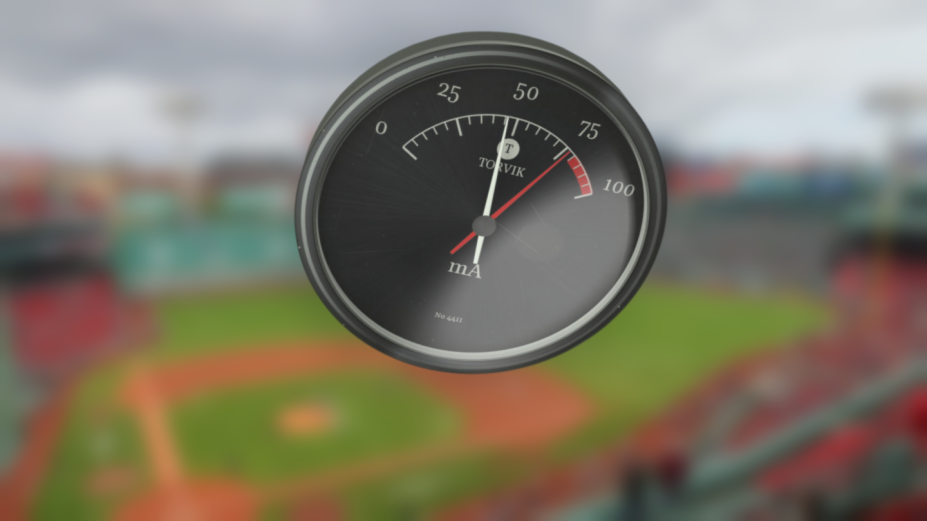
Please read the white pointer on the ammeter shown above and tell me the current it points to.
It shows 45 mA
